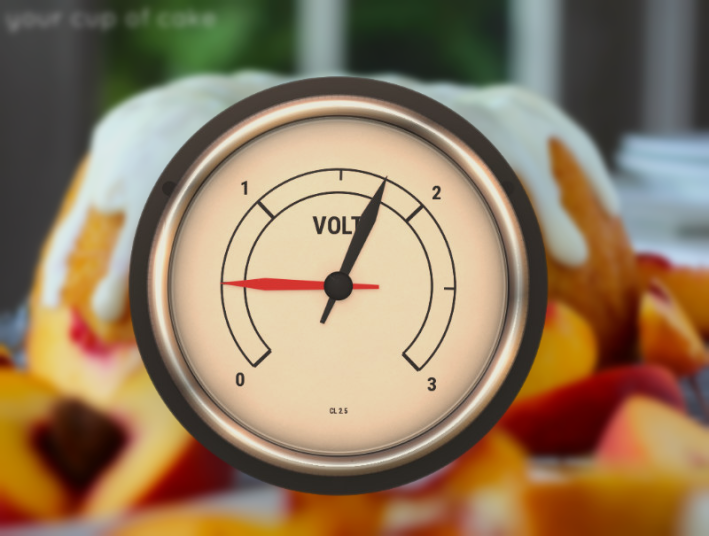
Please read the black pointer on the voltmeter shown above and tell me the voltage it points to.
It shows 1.75 V
